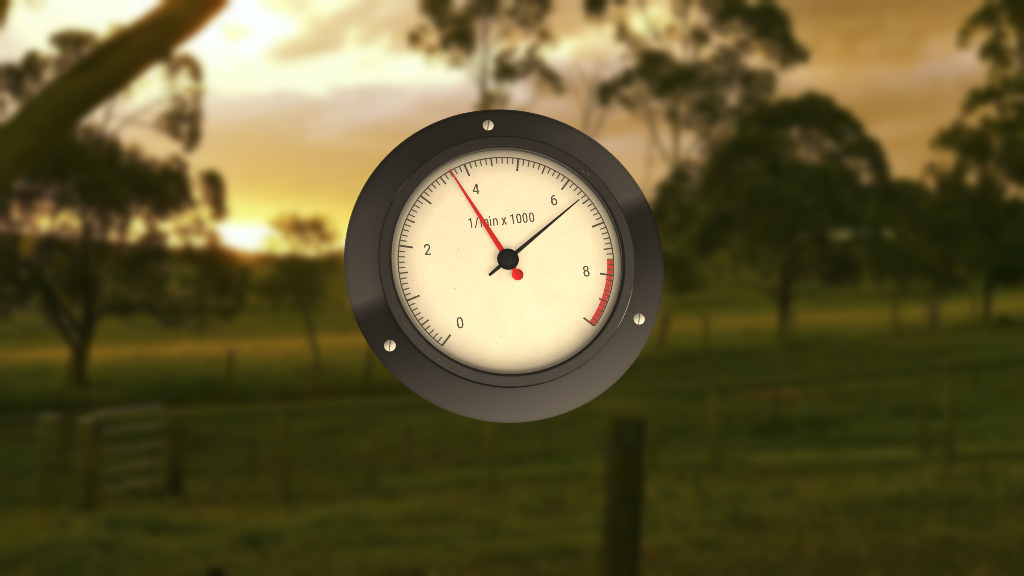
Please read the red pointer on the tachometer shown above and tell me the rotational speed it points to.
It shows 3700 rpm
